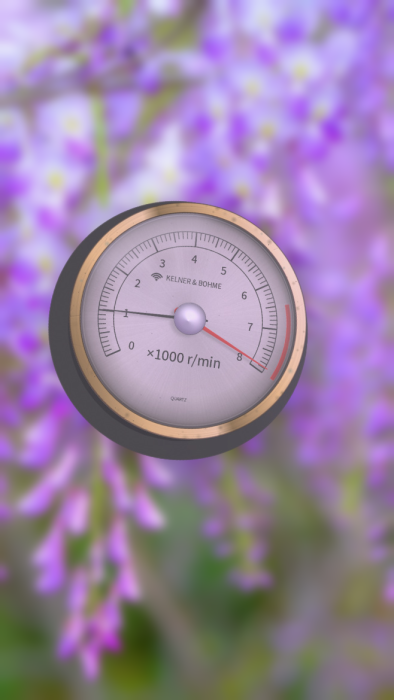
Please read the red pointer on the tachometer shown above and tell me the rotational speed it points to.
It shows 7900 rpm
